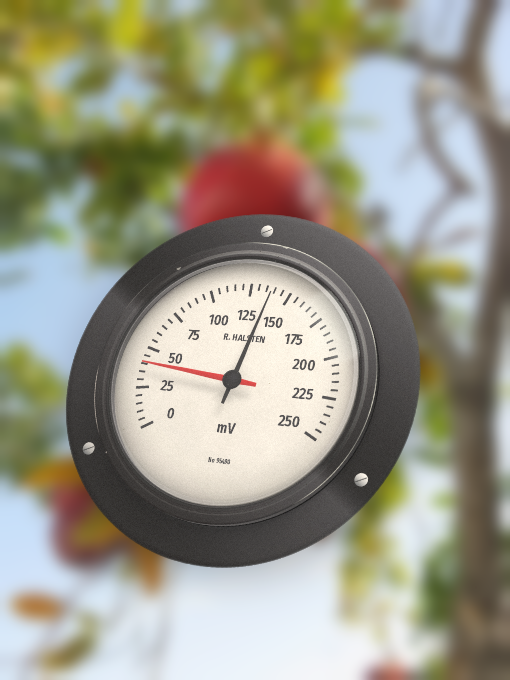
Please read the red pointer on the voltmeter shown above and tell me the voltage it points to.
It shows 40 mV
